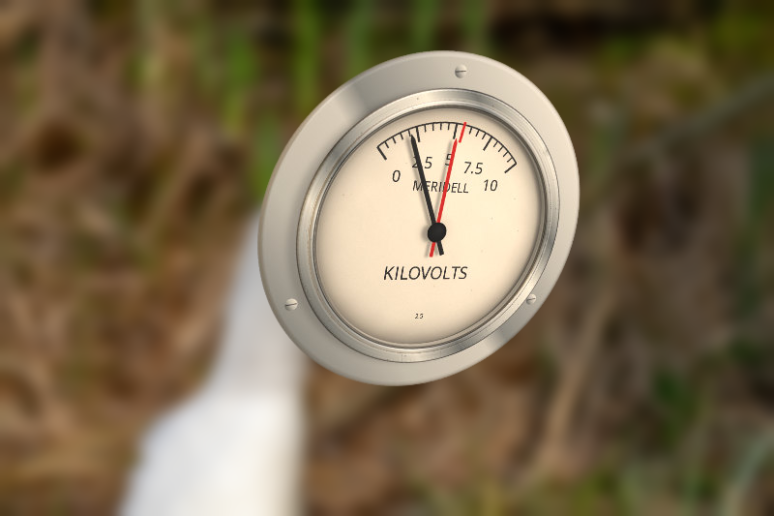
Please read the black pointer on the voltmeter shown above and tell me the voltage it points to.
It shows 2 kV
